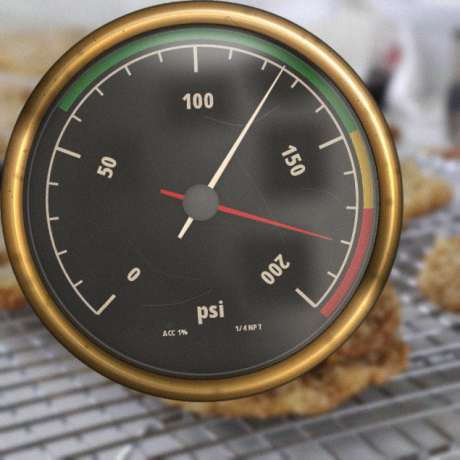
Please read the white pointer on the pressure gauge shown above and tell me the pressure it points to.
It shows 125 psi
